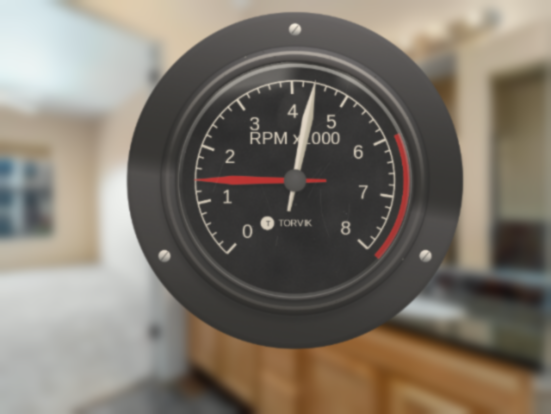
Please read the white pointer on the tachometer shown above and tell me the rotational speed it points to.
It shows 4400 rpm
